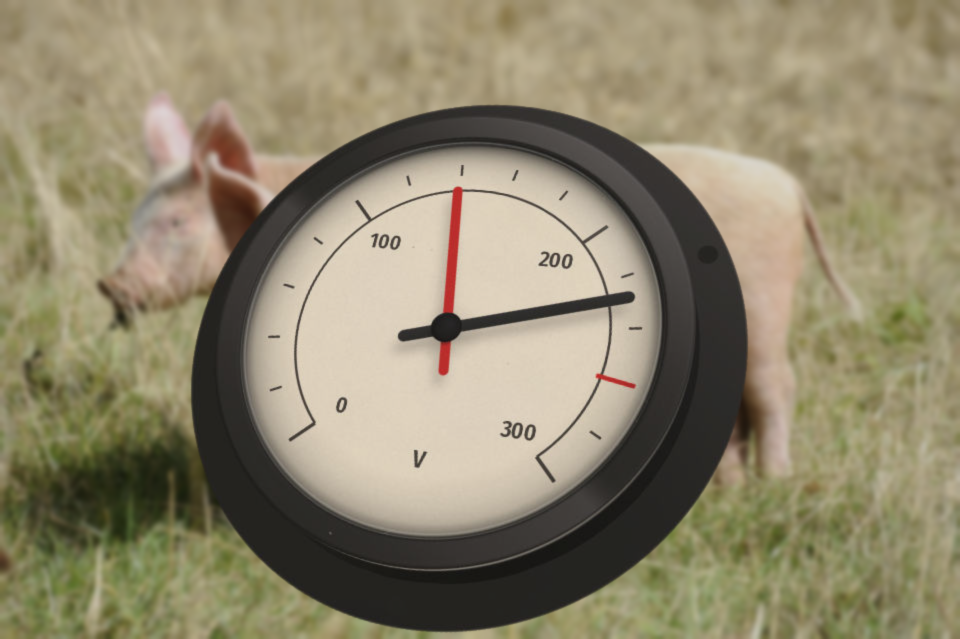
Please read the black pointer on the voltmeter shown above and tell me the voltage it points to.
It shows 230 V
